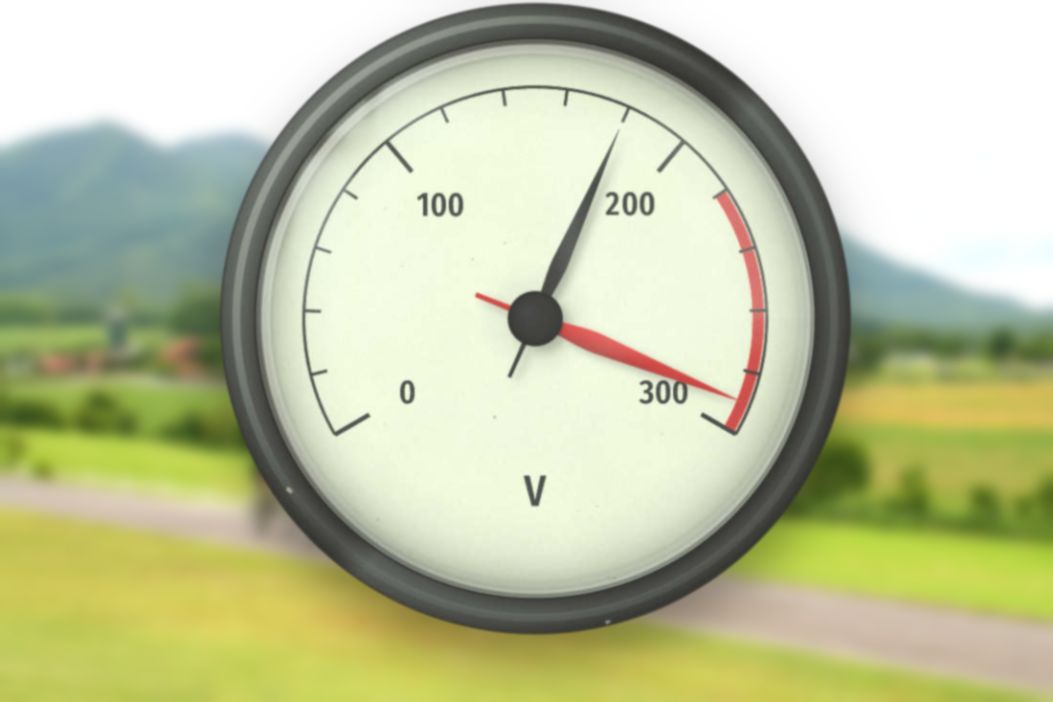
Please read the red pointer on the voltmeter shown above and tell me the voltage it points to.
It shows 290 V
